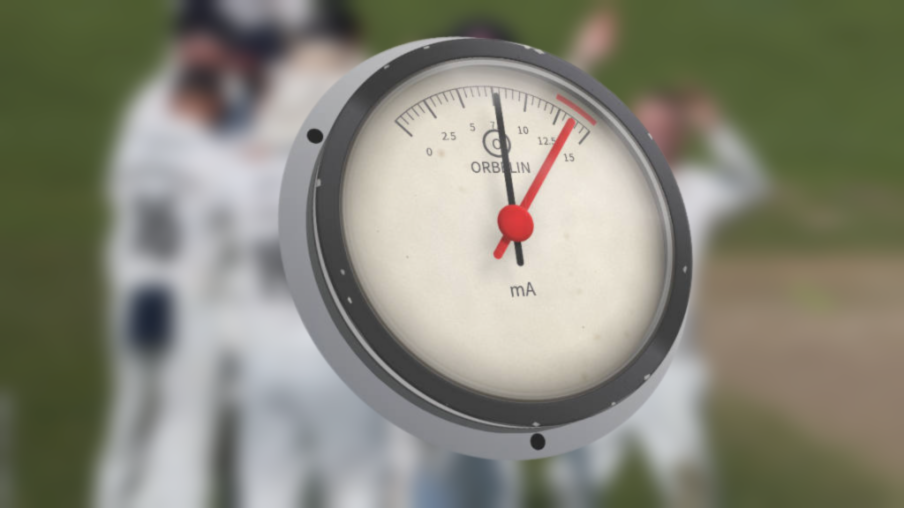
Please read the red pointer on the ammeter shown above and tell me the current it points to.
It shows 13.5 mA
